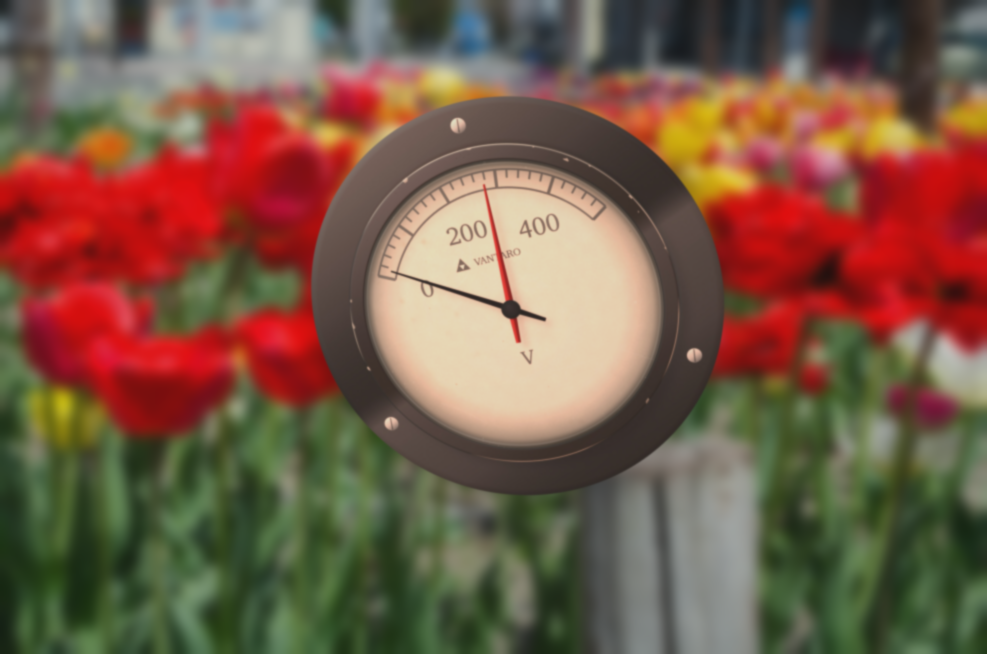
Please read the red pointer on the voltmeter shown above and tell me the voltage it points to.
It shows 280 V
